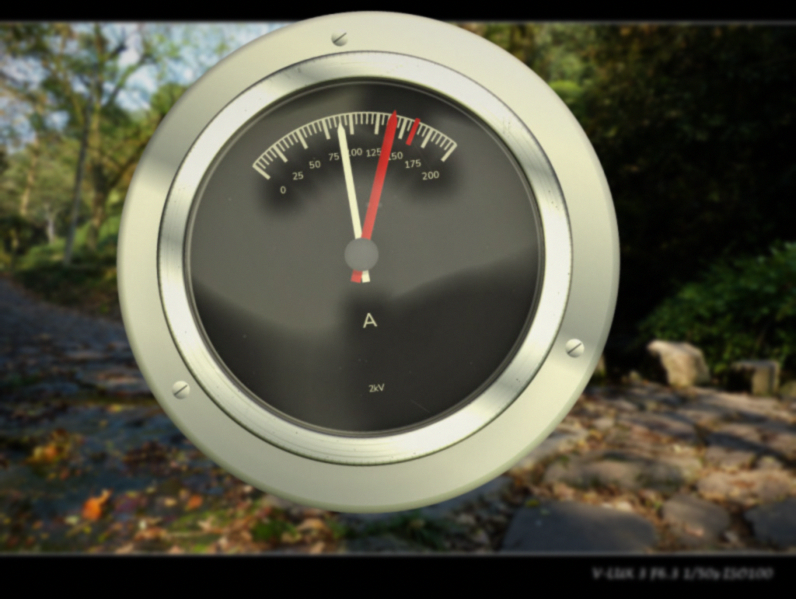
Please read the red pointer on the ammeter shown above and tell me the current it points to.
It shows 140 A
